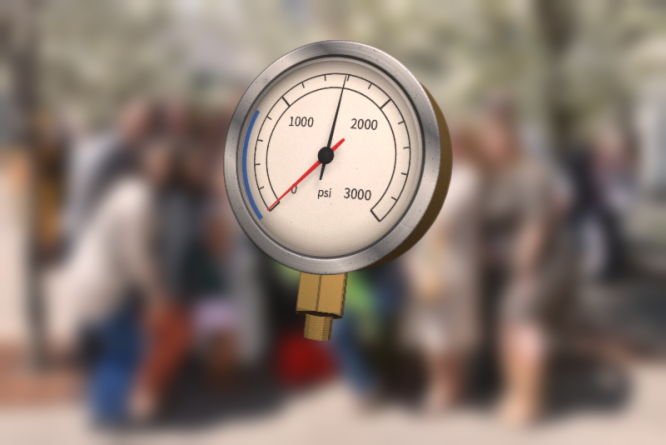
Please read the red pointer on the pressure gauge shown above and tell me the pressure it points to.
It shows 0 psi
